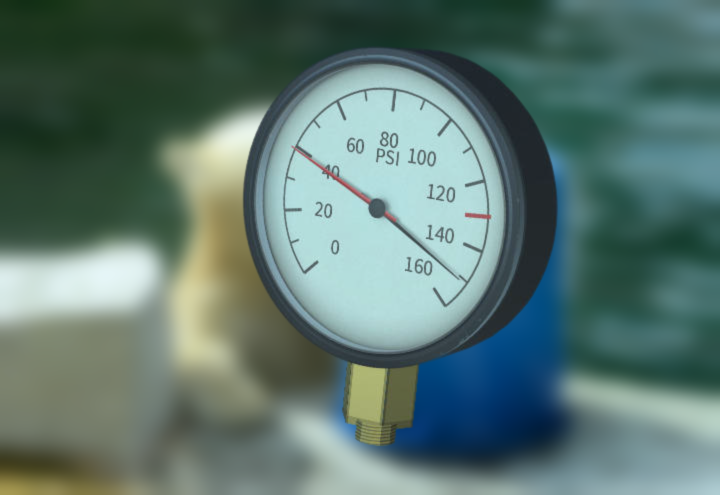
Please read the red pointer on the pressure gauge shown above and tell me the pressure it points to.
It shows 40 psi
